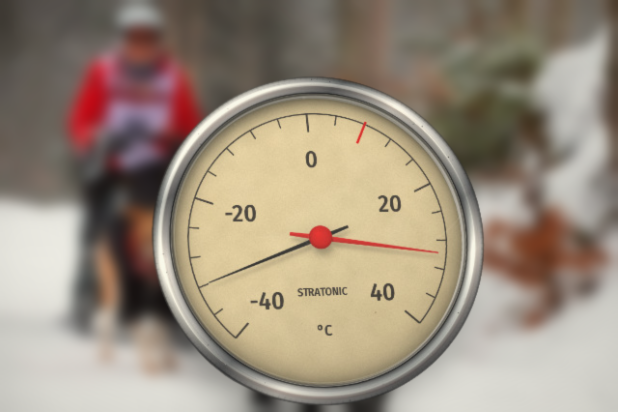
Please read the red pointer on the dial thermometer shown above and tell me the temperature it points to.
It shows 30 °C
